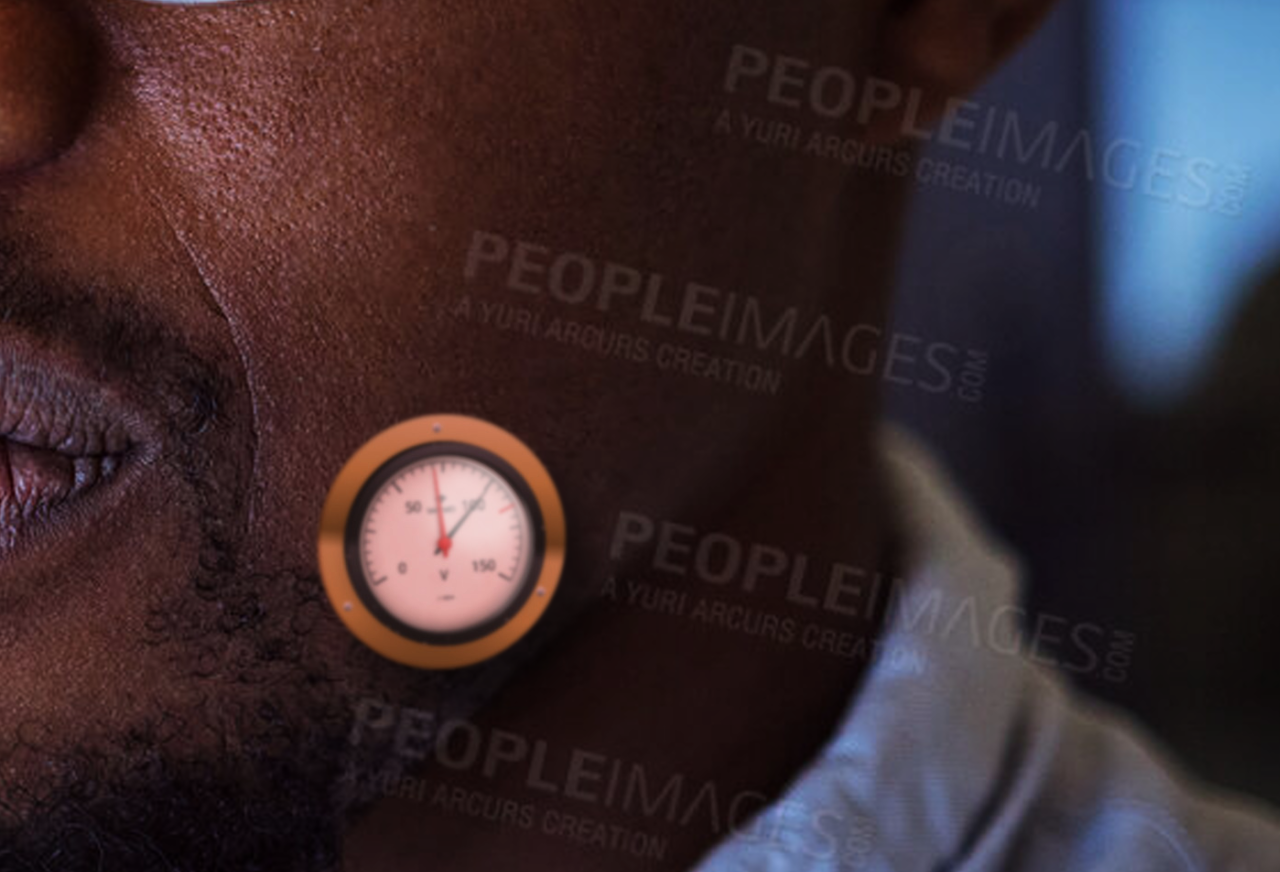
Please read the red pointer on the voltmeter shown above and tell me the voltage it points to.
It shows 70 V
